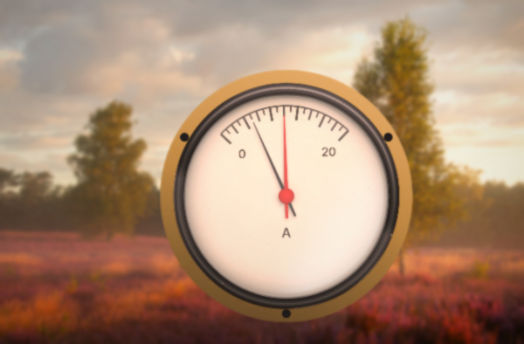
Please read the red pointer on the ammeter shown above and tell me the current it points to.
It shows 10 A
